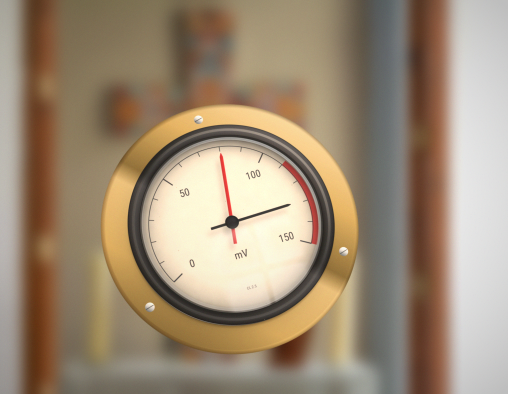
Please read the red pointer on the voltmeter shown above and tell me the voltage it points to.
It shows 80 mV
